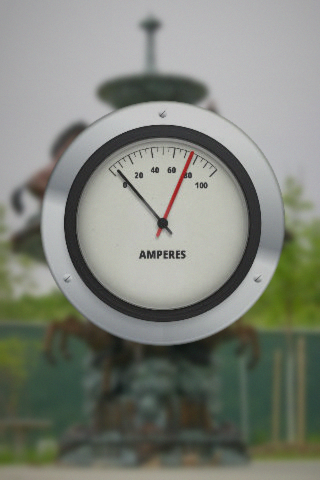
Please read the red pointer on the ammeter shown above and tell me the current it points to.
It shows 75 A
